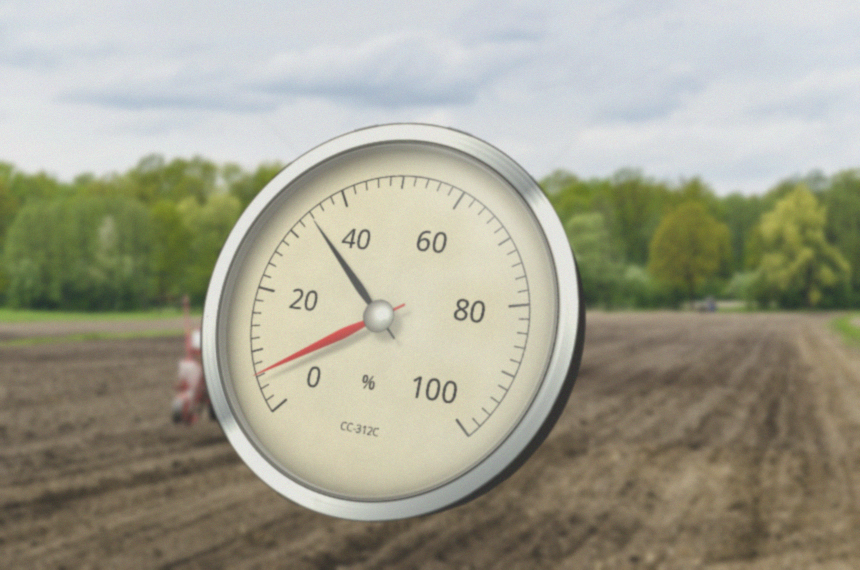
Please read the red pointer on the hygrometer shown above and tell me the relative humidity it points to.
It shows 6 %
